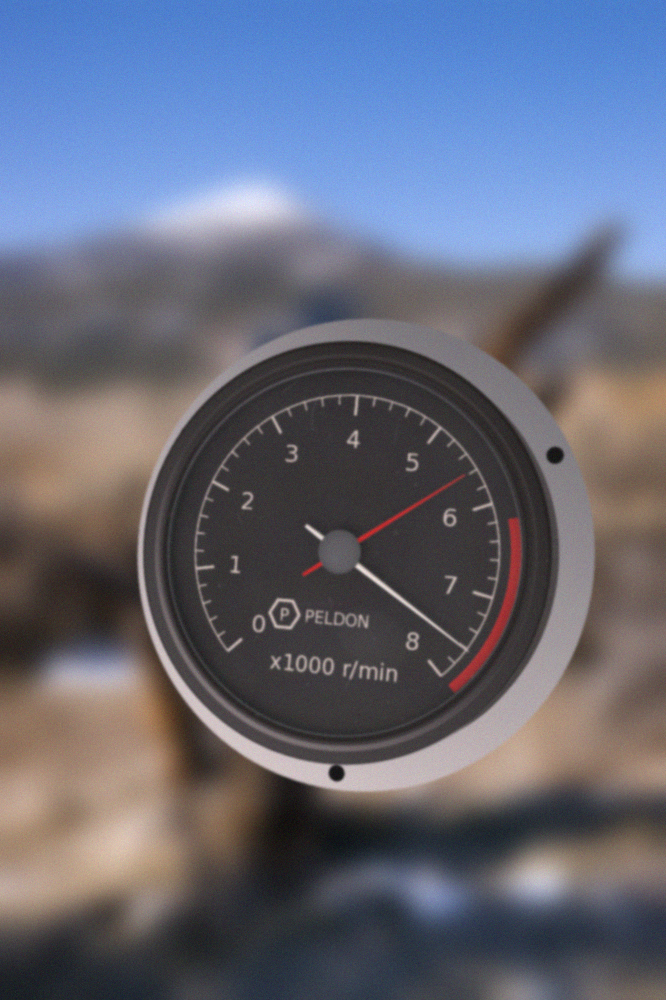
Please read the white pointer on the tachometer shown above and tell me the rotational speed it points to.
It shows 7600 rpm
